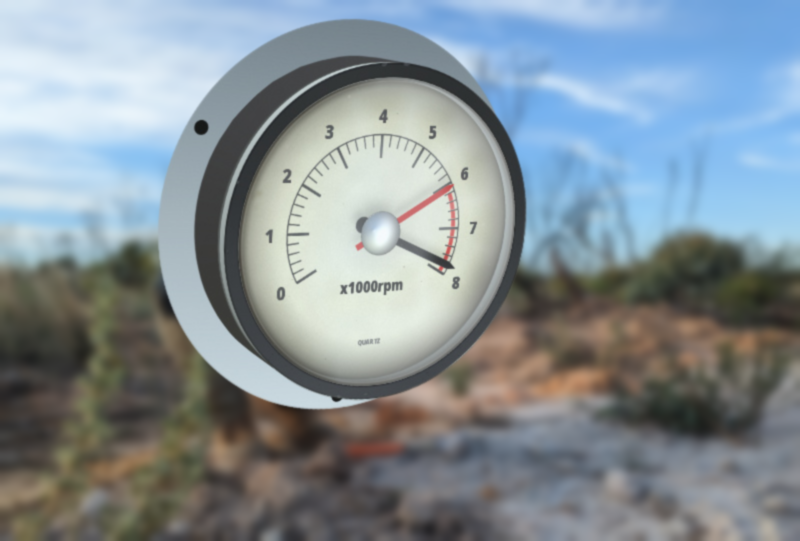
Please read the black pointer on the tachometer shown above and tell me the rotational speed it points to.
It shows 7800 rpm
